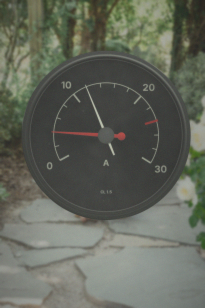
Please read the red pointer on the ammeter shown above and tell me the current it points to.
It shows 4 A
